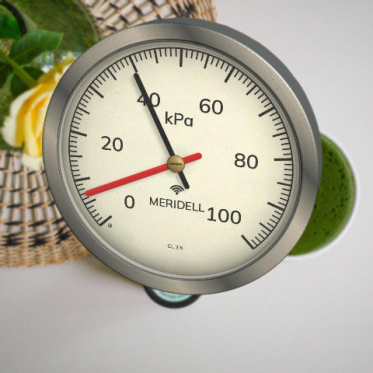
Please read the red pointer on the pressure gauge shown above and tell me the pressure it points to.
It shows 7 kPa
